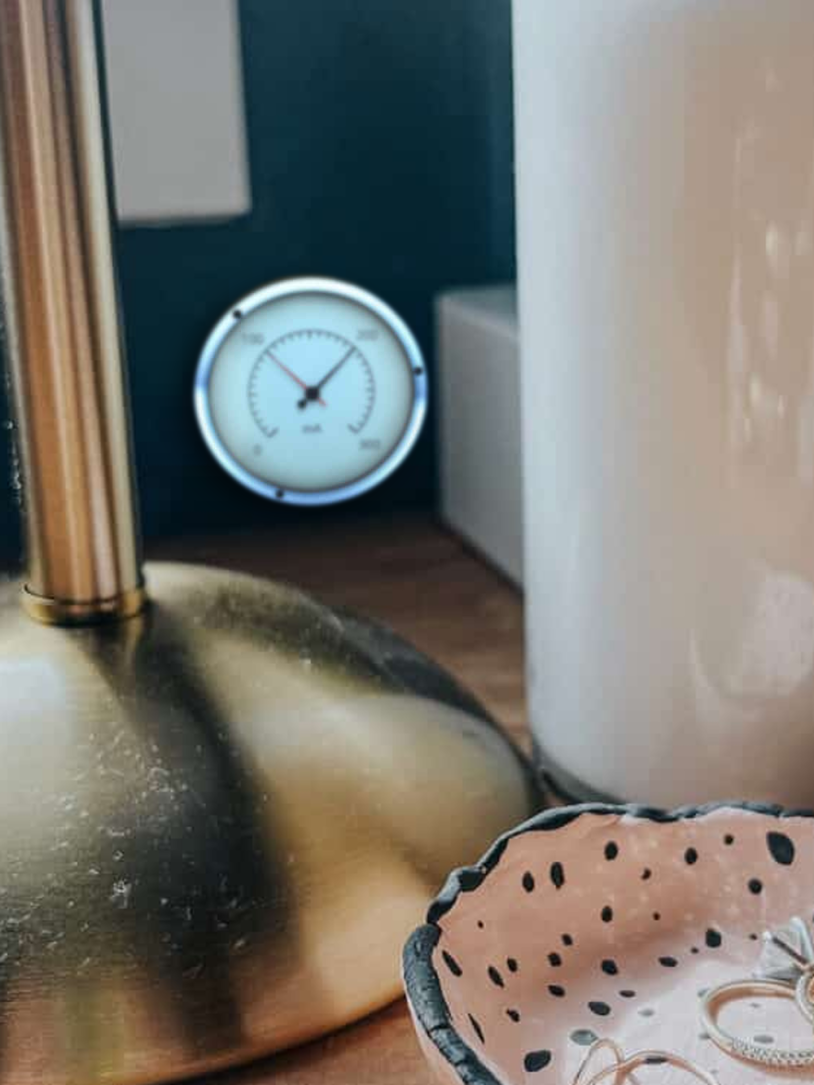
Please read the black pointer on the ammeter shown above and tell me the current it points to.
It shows 200 mA
